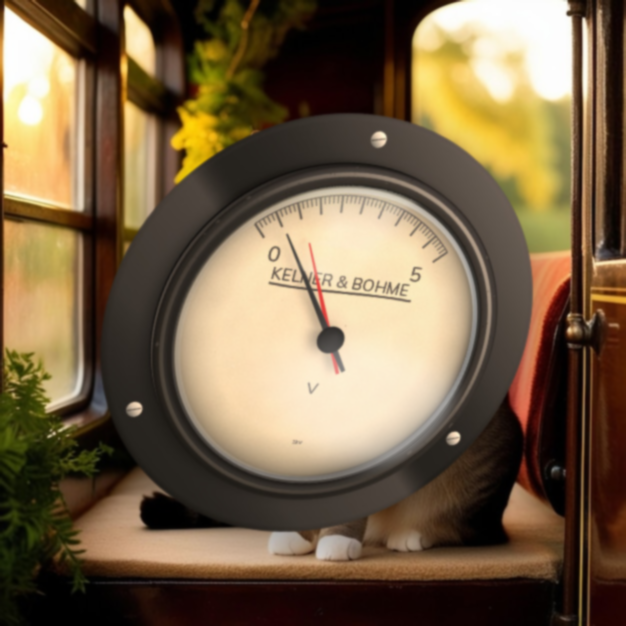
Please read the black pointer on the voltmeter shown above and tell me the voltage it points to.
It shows 0.5 V
